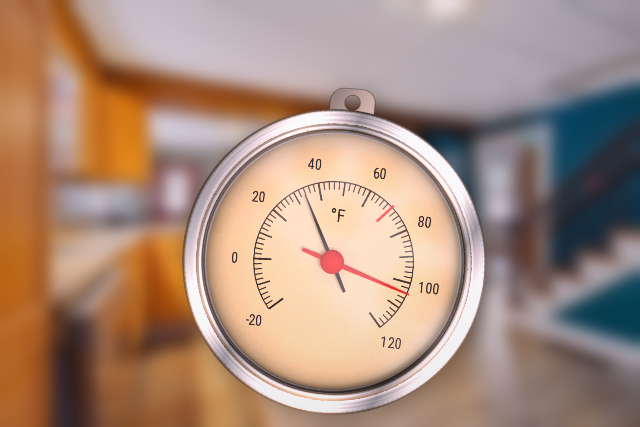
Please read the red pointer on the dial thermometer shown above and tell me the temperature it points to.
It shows 104 °F
